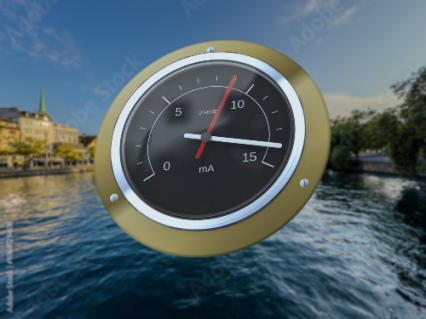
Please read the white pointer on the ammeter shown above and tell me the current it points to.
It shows 14 mA
